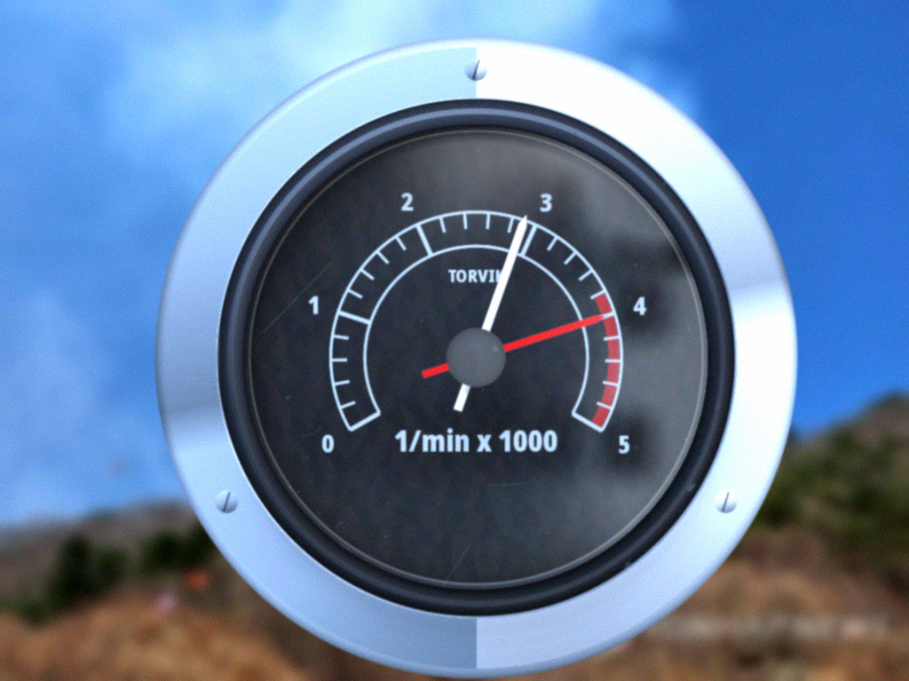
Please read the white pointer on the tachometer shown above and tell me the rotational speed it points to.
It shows 2900 rpm
